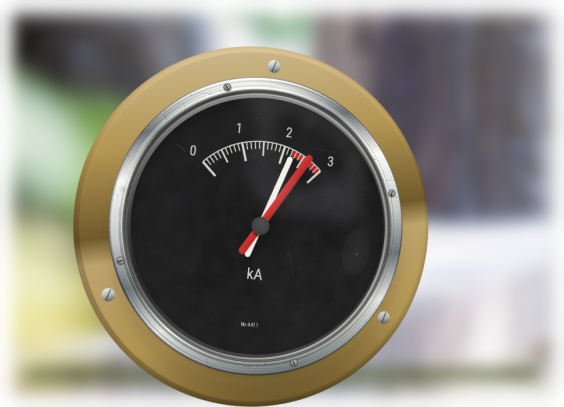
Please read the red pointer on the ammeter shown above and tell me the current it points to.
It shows 2.6 kA
